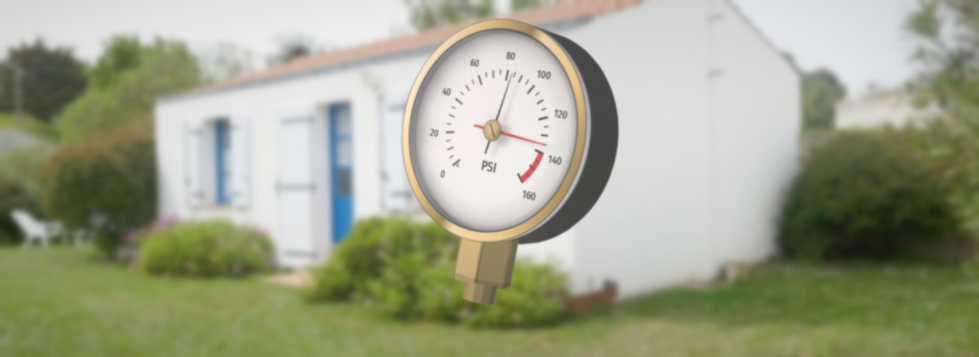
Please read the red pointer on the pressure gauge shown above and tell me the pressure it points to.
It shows 135 psi
